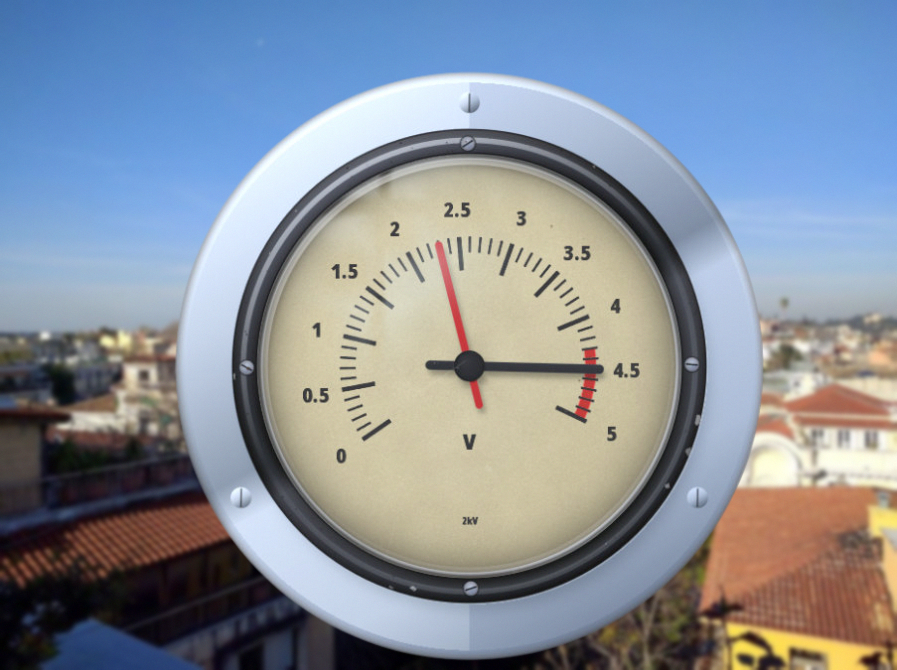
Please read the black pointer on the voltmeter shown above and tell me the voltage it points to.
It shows 4.5 V
